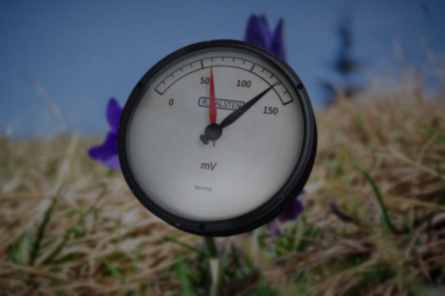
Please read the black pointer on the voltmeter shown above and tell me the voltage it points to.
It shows 130 mV
